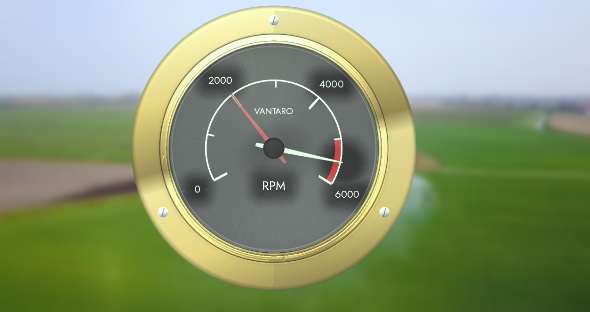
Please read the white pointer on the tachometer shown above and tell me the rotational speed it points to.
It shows 5500 rpm
